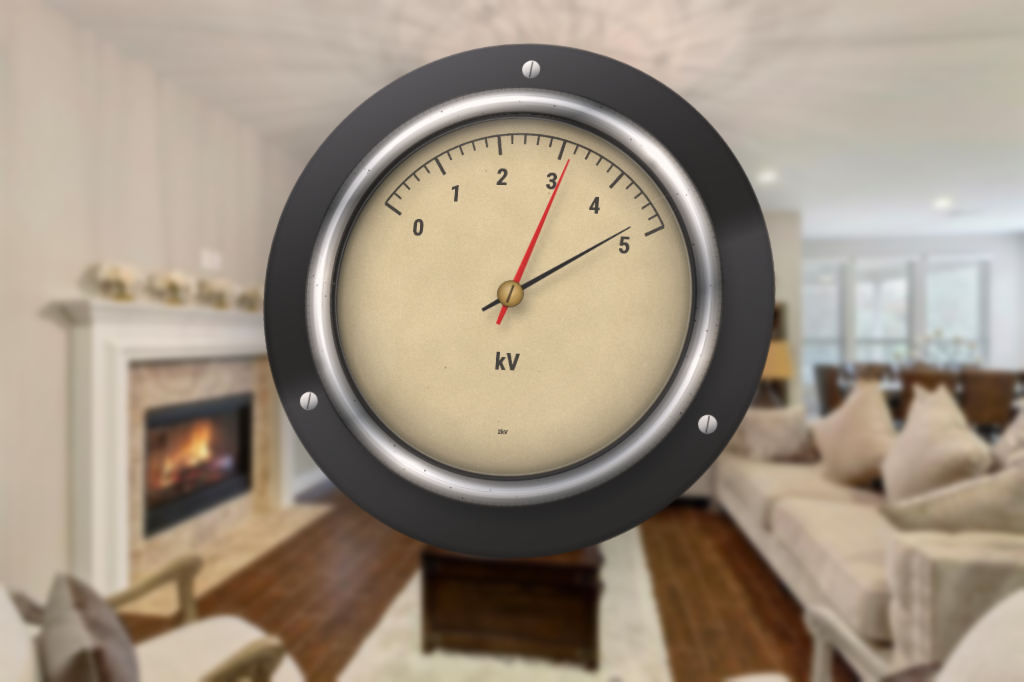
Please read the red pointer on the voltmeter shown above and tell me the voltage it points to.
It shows 3.2 kV
